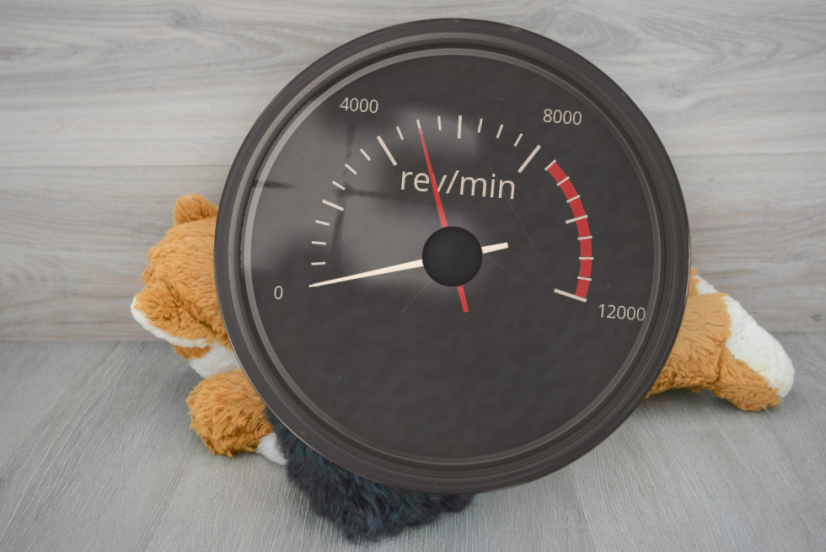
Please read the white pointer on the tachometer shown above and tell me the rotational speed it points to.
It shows 0 rpm
